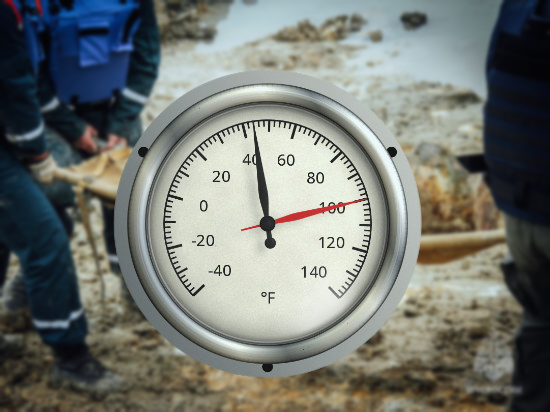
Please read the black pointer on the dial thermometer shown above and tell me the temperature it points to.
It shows 44 °F
